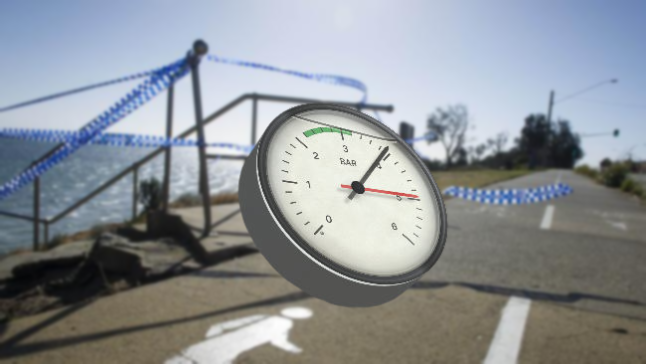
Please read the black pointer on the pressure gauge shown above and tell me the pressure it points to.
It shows 3.9 bar
